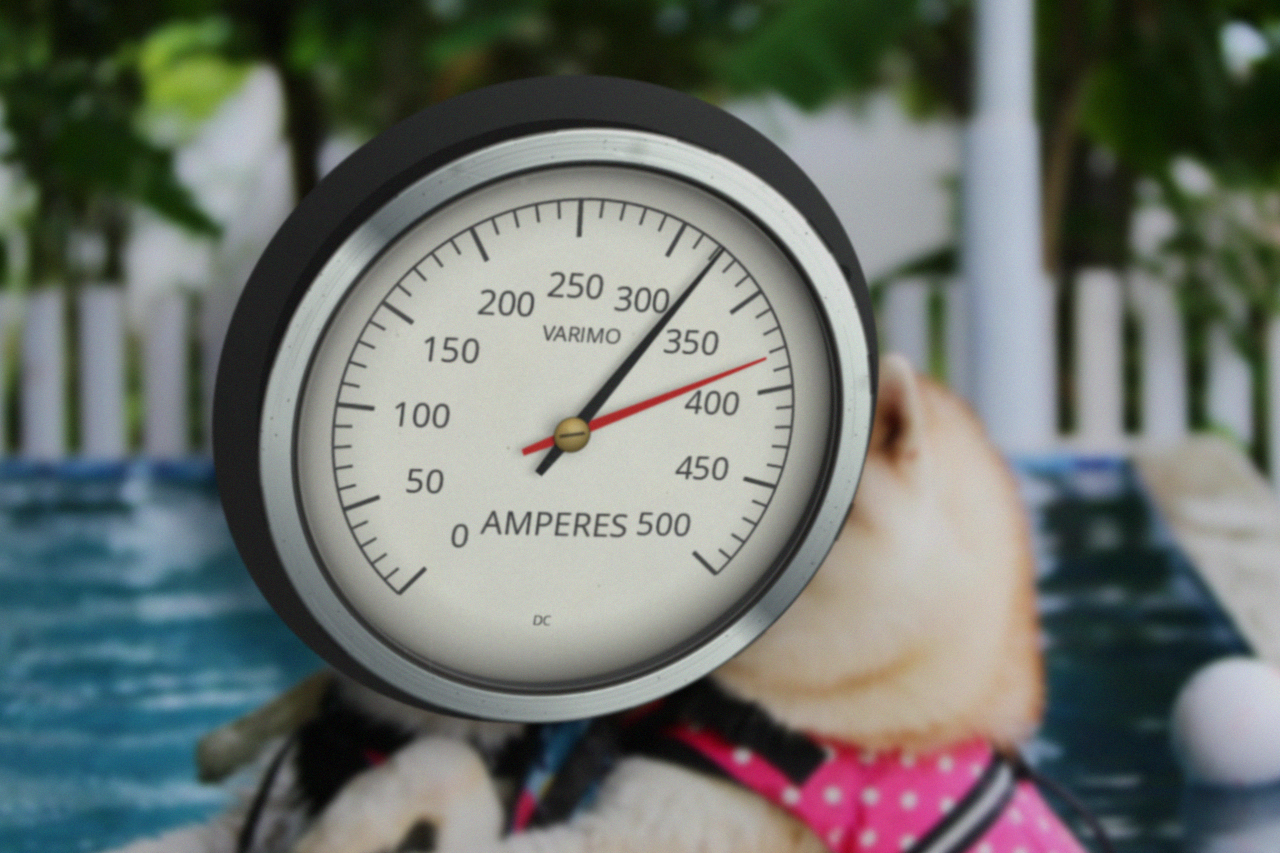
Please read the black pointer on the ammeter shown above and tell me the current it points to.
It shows 320 A
